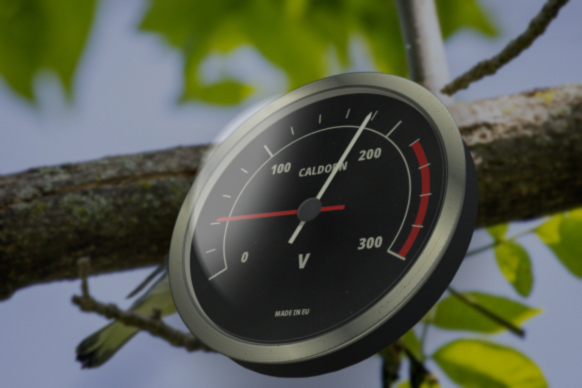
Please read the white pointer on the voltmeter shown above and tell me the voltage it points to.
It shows 180 V
